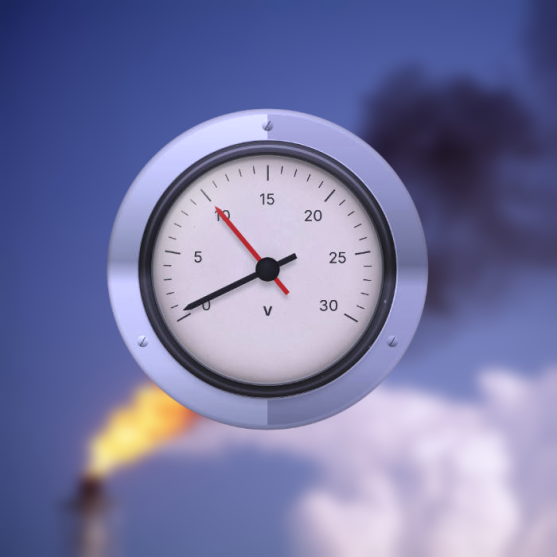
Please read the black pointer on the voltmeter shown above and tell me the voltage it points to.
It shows 0.5 V
